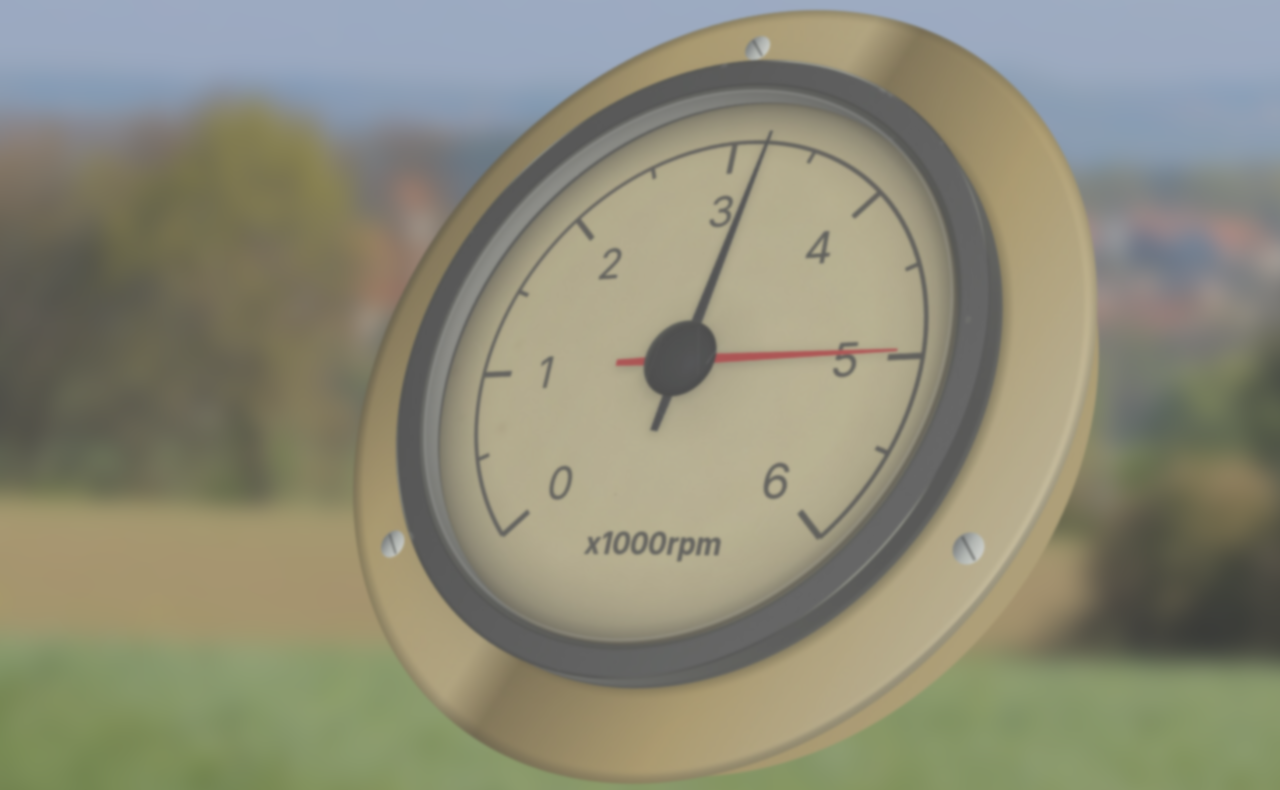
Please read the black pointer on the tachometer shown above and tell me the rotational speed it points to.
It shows 3250 rpm
